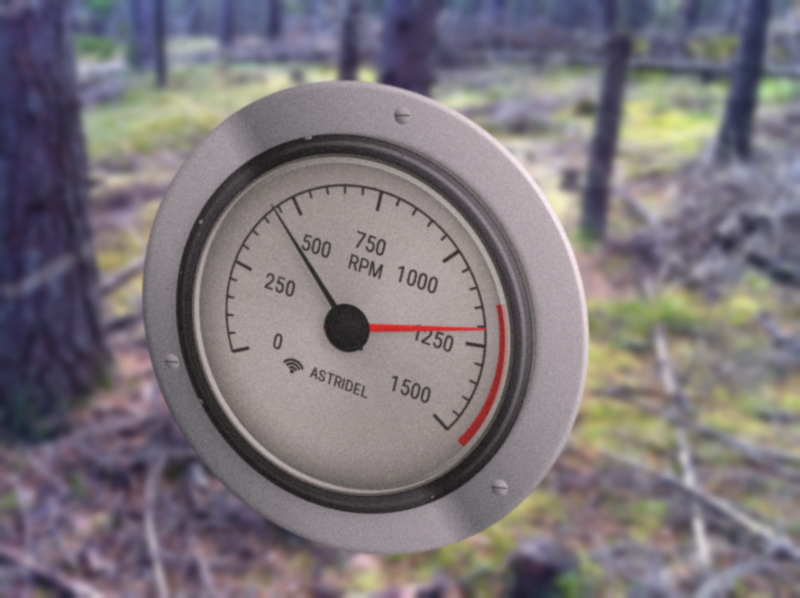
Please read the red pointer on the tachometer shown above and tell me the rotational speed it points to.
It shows 1200 rpm
